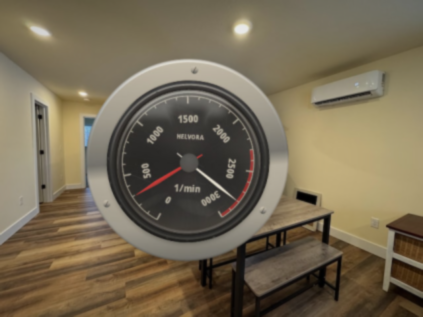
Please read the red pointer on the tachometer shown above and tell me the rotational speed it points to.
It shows 300 rpm
